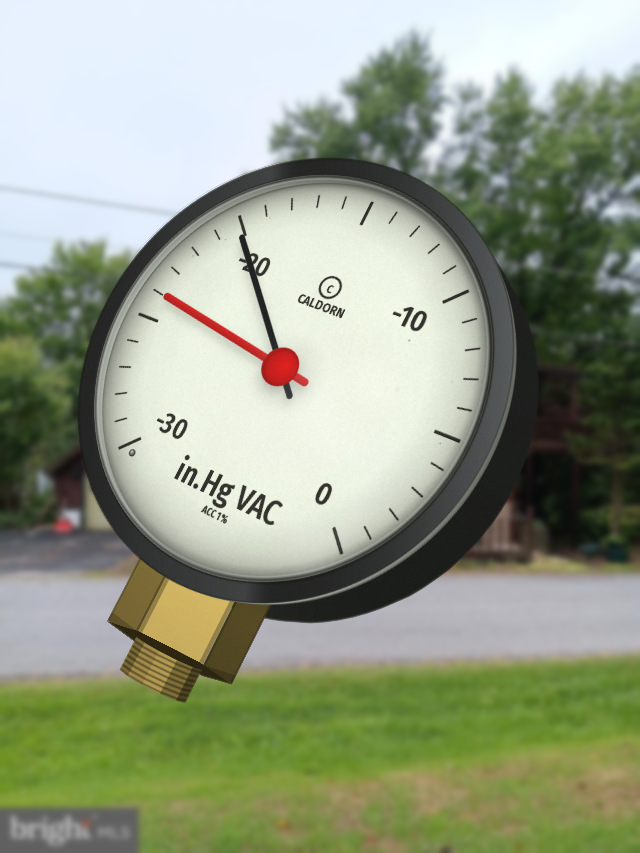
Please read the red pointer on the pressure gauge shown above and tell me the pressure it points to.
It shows -24 inHg
